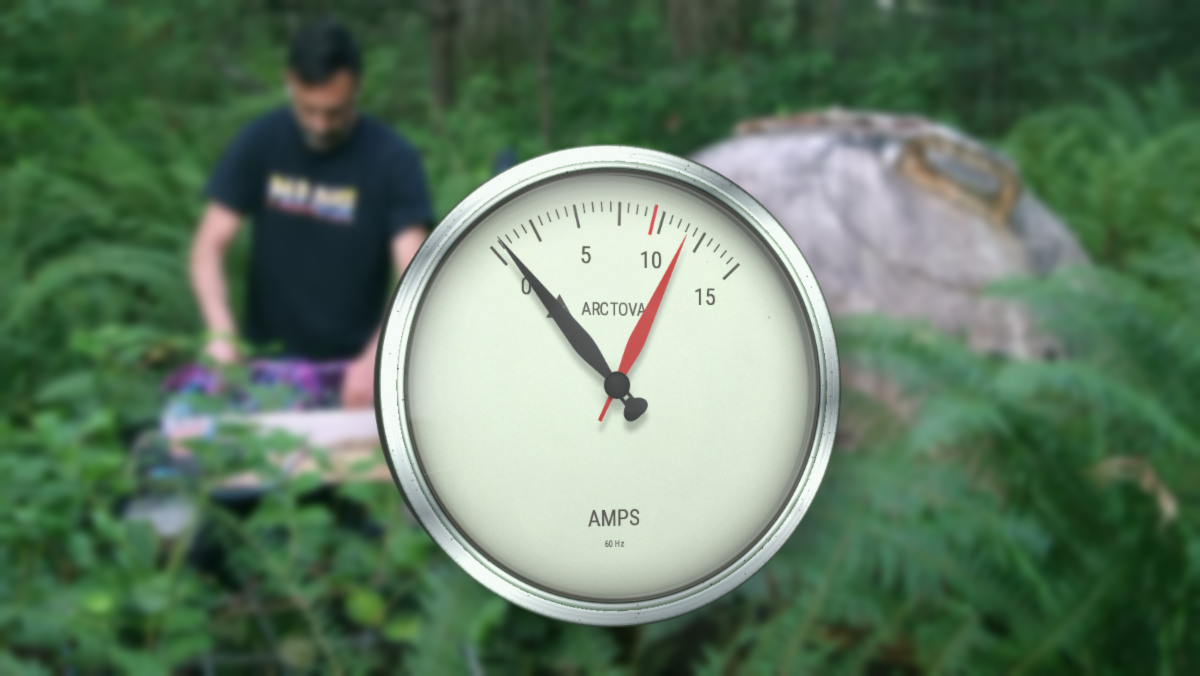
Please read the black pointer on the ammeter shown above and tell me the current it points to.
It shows 0.5 A
